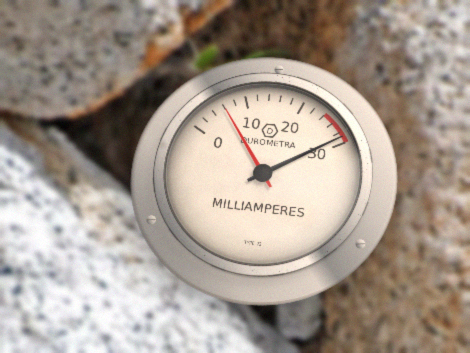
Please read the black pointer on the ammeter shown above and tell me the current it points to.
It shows 29 mA
